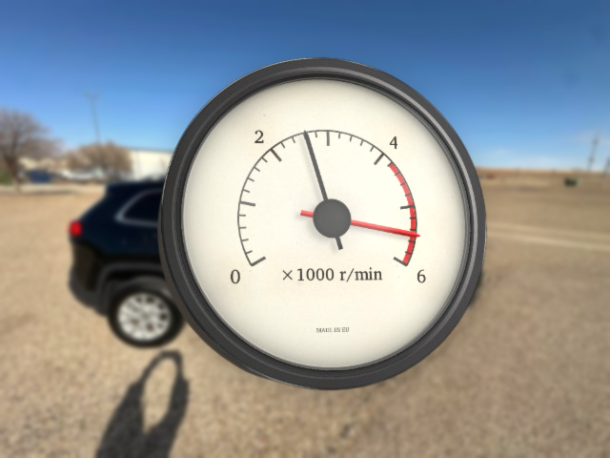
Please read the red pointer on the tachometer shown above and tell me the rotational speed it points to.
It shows 5500 rpm
